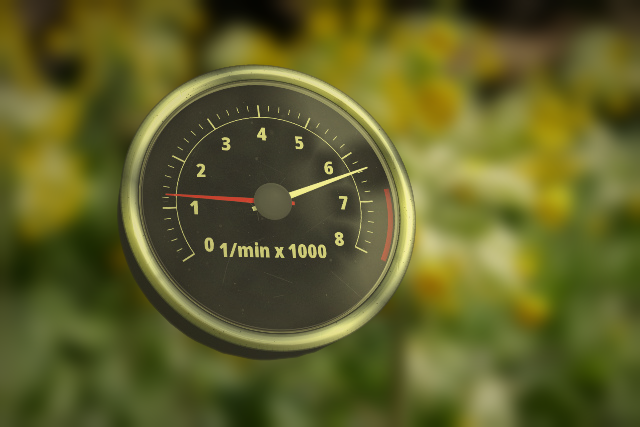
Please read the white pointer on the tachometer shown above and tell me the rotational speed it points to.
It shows 6400 rpm
